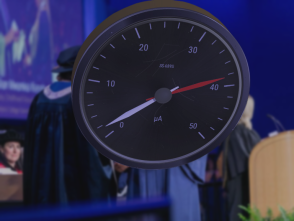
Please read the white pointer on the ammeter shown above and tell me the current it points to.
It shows 2 µA
